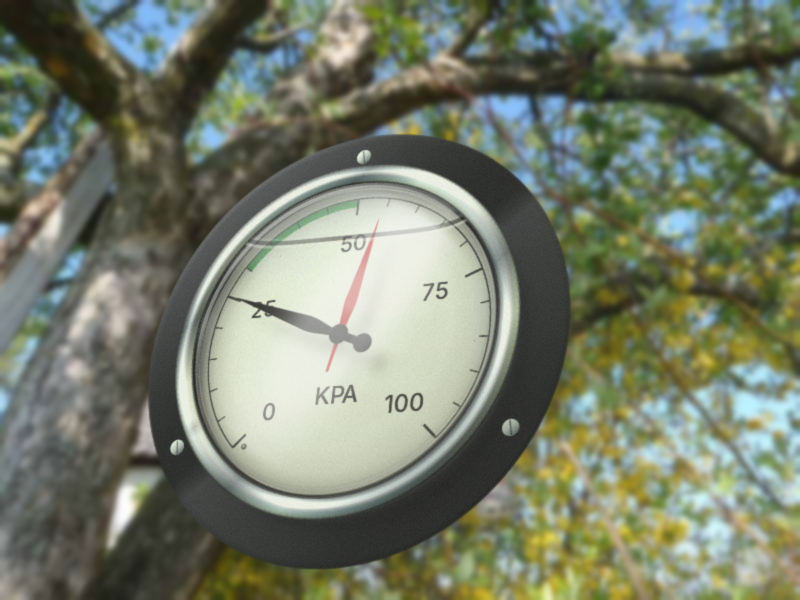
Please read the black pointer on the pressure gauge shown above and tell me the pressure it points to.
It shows 25 kPa
